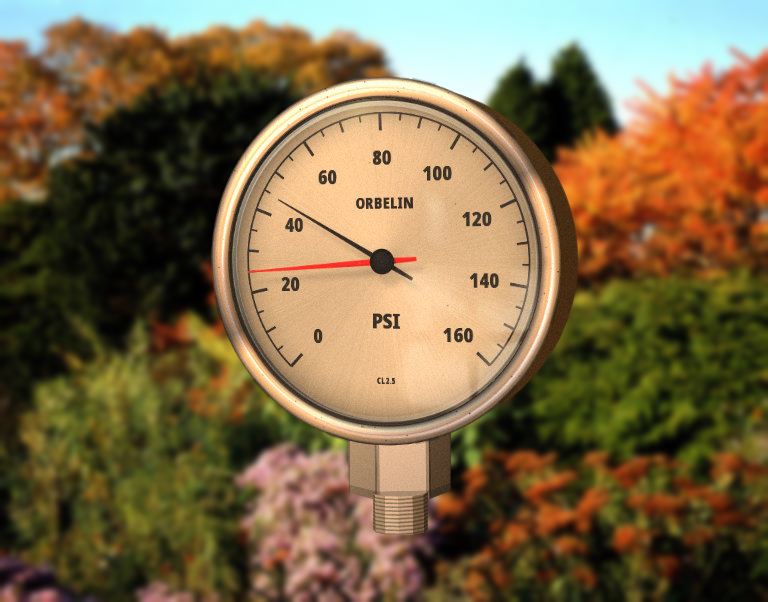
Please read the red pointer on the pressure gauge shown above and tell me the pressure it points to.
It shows 25 psi
